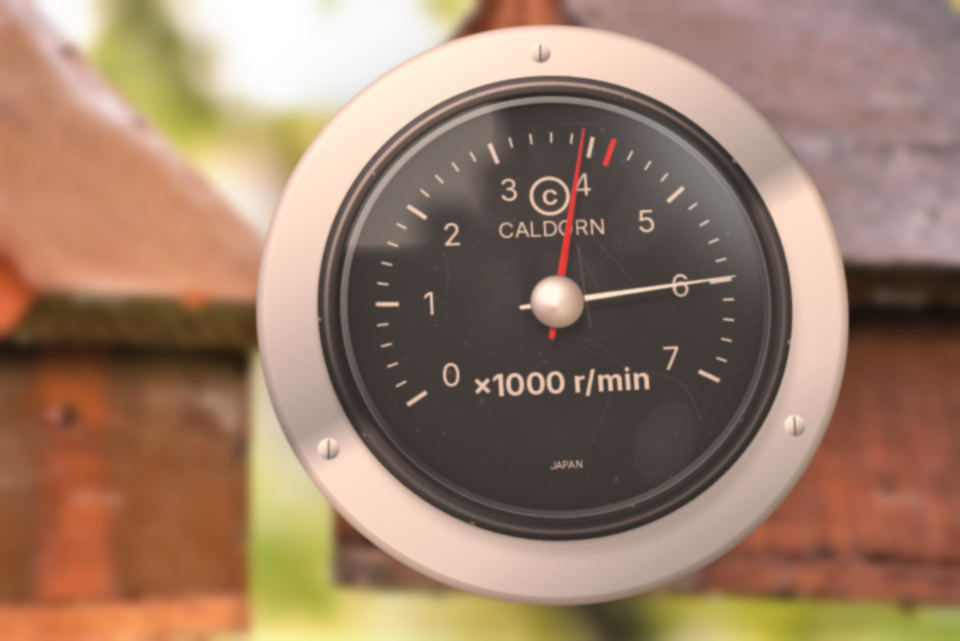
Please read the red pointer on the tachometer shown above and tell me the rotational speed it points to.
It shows 3900 rpm
